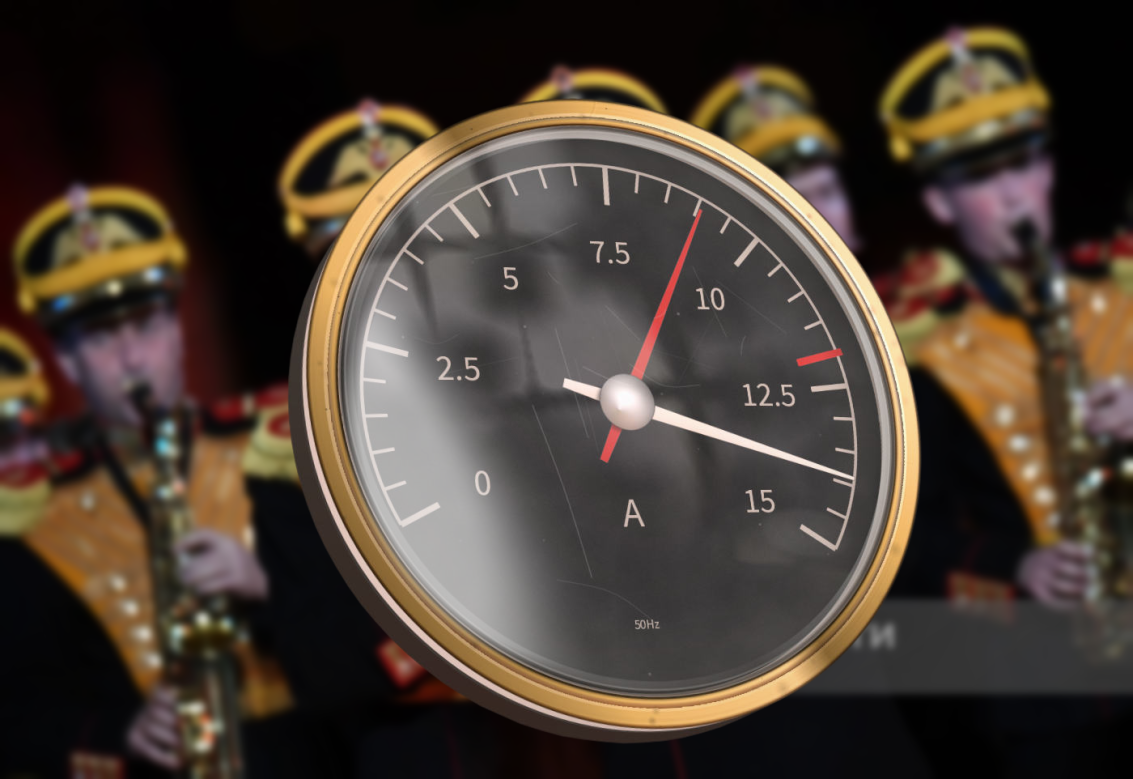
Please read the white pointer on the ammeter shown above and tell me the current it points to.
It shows 14 A
